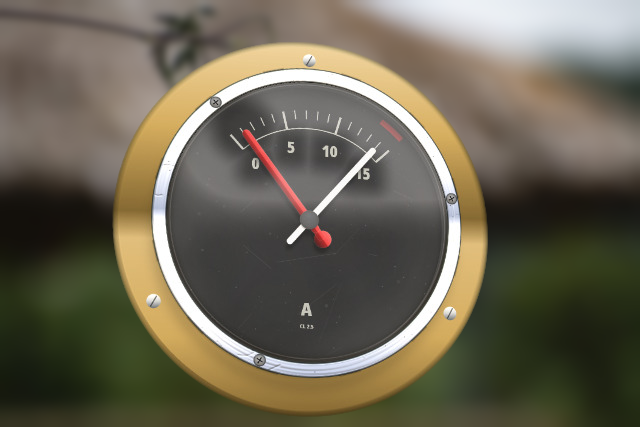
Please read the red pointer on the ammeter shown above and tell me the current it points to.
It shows 1 A
